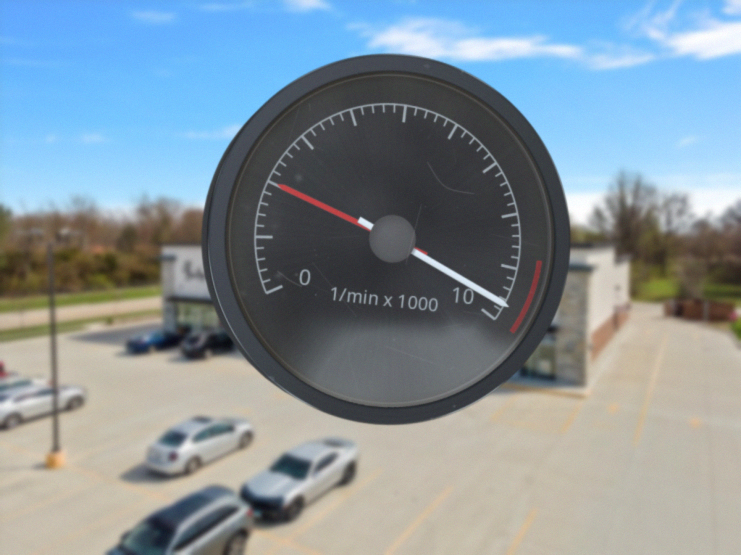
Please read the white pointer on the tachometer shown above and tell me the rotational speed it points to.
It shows 9700 rpm
